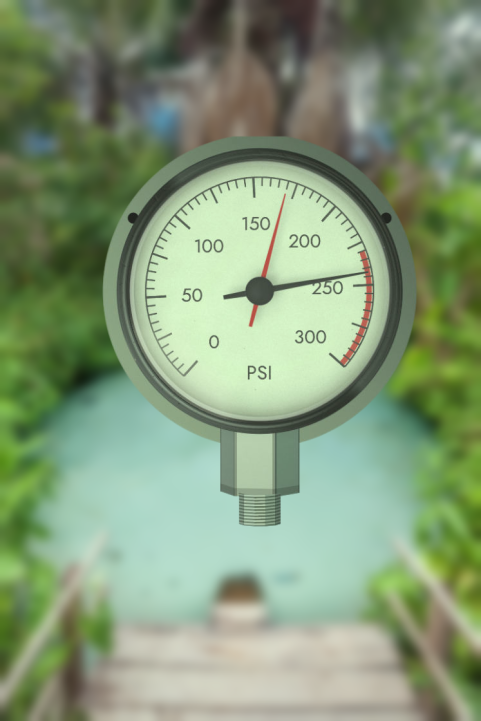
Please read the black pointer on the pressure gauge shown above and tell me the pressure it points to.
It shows 242.5 psi
